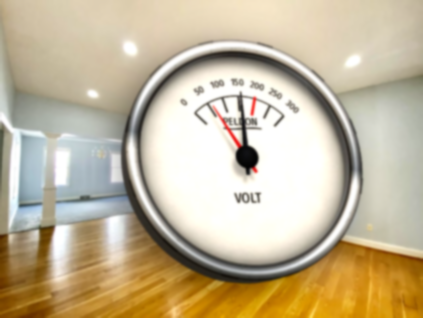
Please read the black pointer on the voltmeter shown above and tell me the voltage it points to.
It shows 150 V
